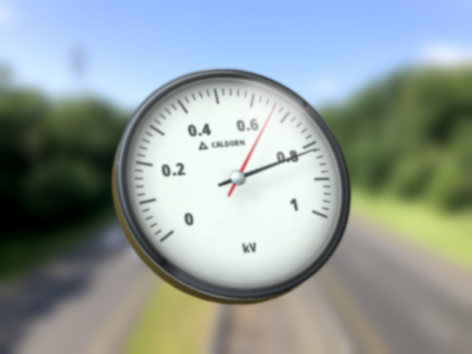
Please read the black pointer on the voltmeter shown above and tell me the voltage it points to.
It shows 0.82 kV
